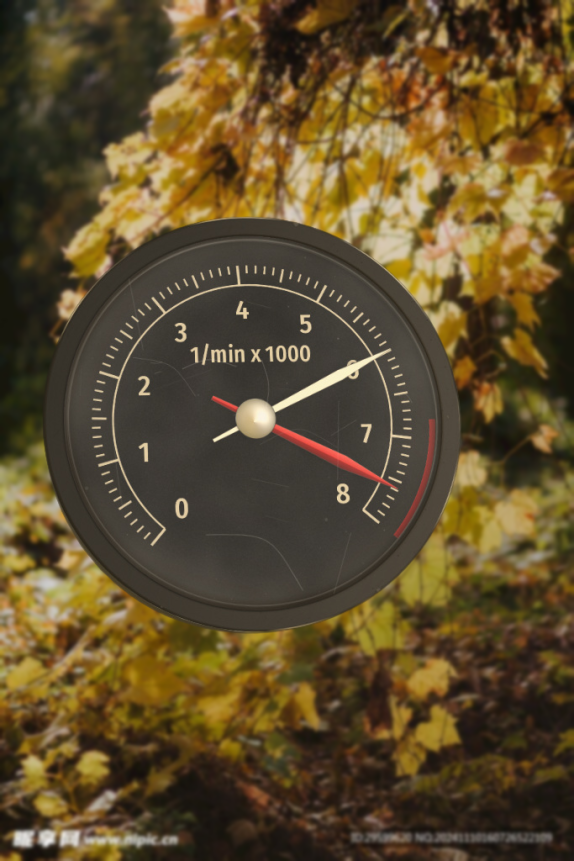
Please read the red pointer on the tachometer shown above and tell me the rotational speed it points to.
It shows 7600 rpm
